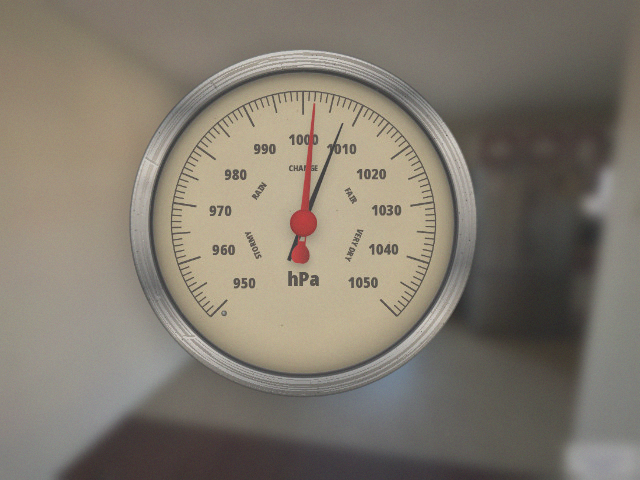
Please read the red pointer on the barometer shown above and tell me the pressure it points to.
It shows 1002 hPa
